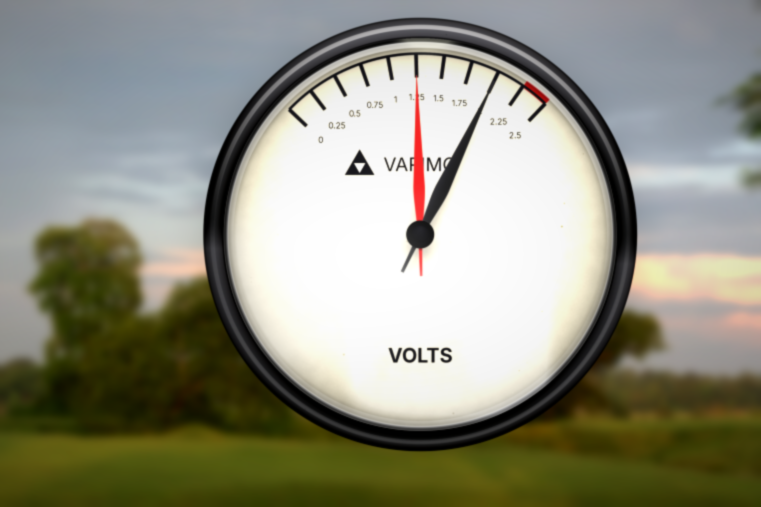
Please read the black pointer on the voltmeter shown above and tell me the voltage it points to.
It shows 2 V
